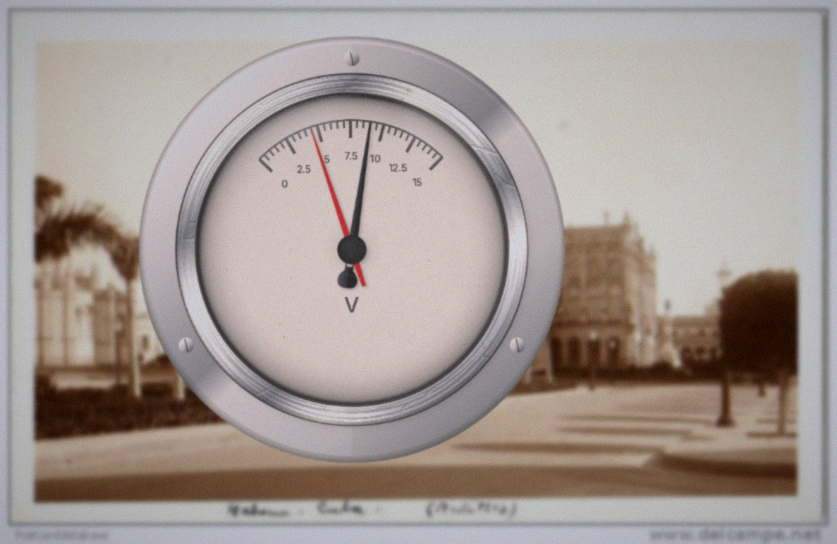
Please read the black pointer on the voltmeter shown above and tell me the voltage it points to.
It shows 9 V
